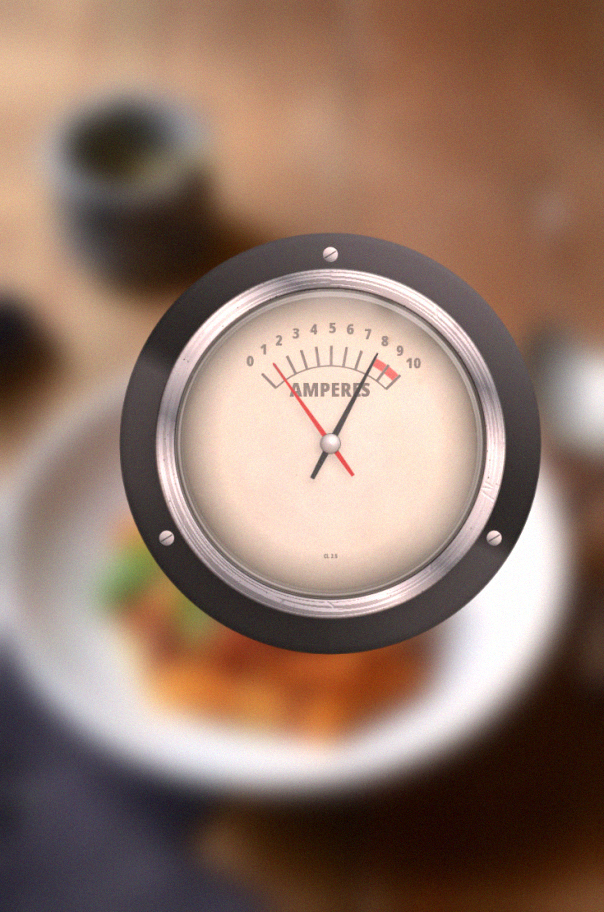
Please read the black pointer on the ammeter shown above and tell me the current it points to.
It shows 8 A
